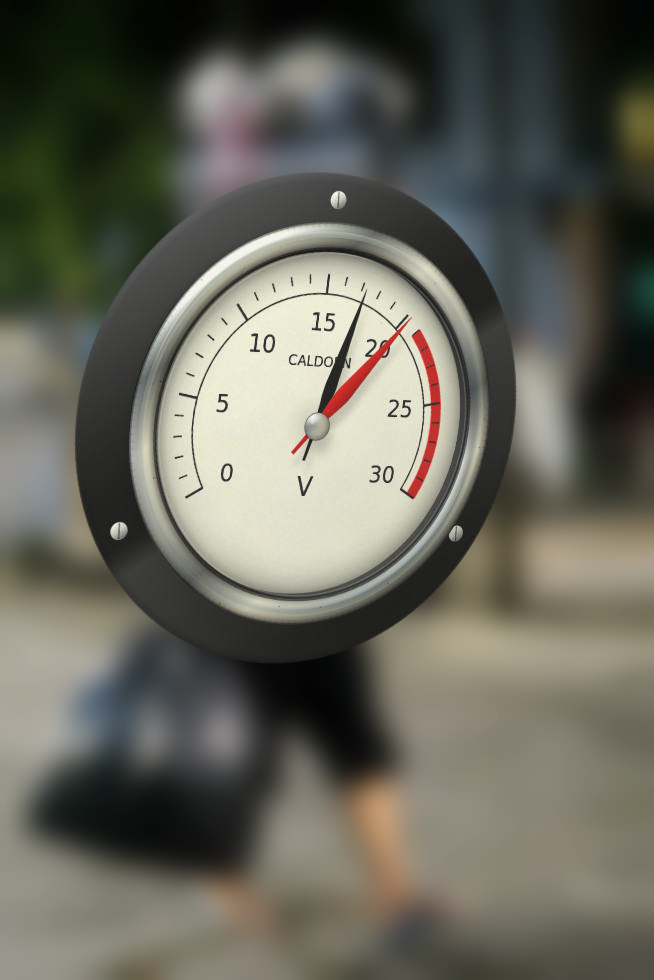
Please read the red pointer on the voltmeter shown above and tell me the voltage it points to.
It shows 20 V
